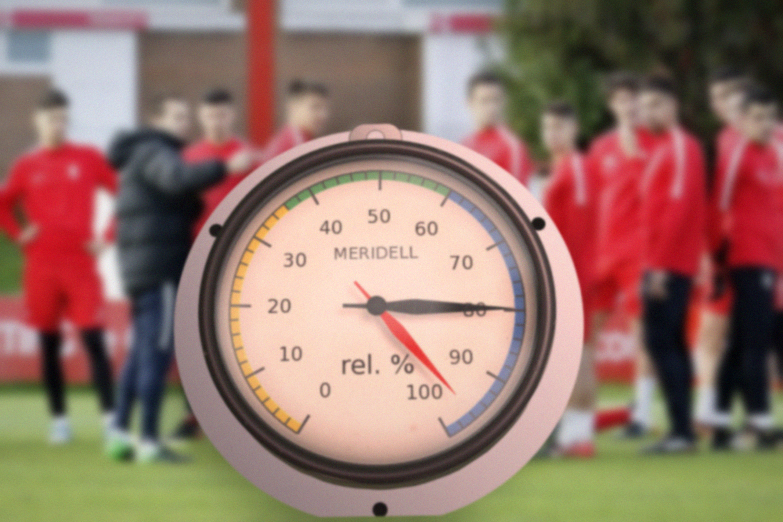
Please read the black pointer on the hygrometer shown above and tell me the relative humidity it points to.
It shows 80 %
